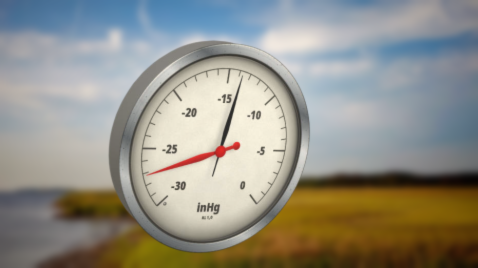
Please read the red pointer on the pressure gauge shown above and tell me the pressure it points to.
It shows -27 inHg
